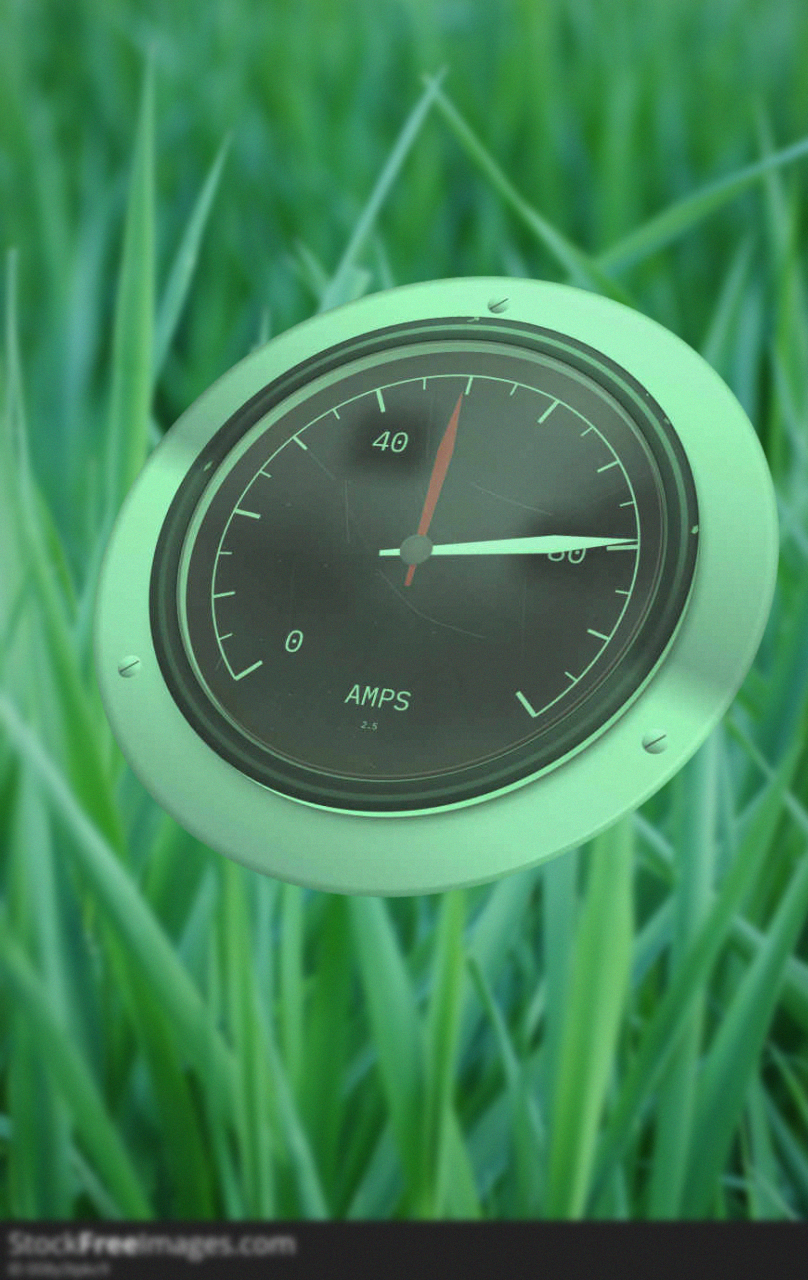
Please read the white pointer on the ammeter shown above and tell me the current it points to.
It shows 80 A
